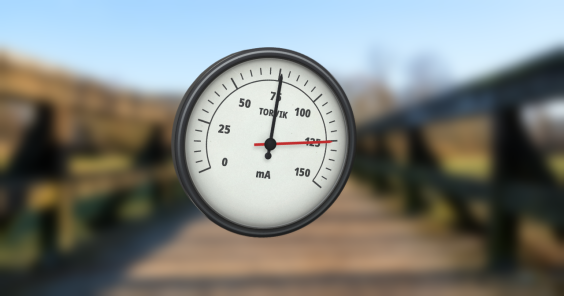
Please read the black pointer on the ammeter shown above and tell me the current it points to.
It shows 75 mA
